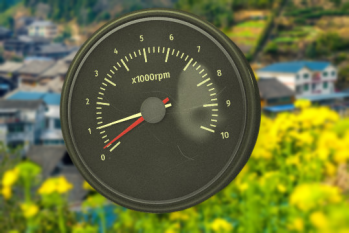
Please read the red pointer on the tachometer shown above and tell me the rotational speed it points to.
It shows 200 rpm
